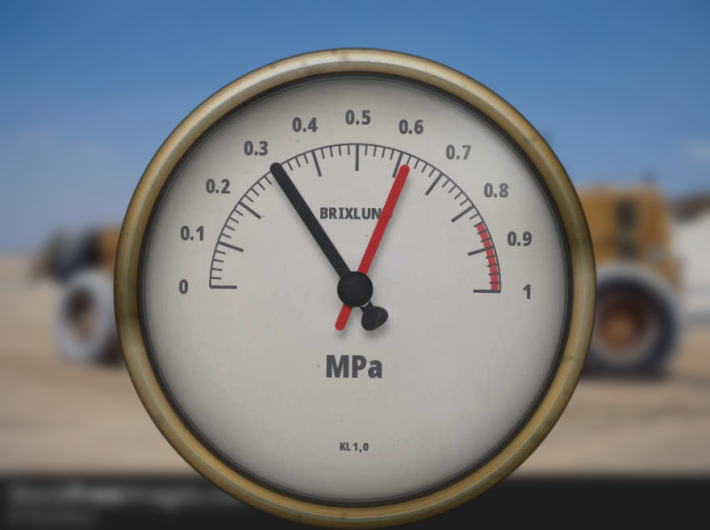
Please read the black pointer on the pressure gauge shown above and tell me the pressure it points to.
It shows 0.31 MPa
